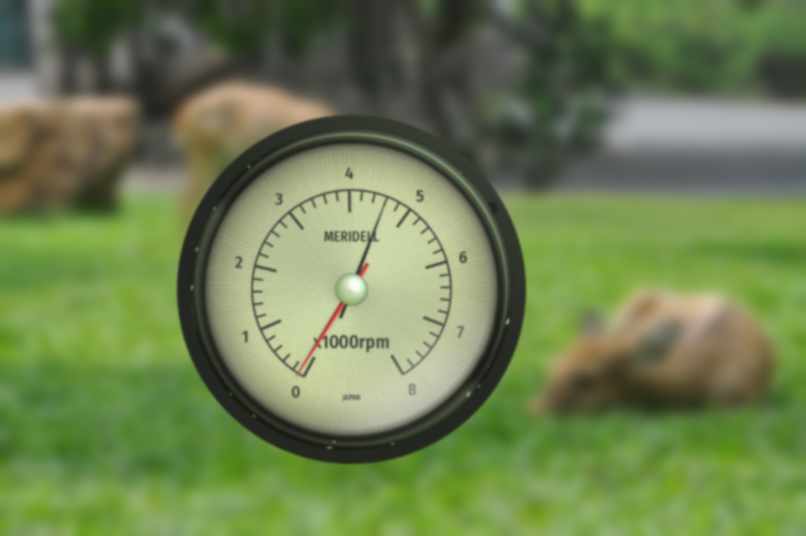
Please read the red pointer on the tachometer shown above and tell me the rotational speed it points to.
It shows 100 rpm
